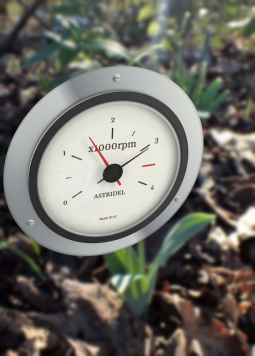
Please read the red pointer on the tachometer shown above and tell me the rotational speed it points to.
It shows 1500 rpm
